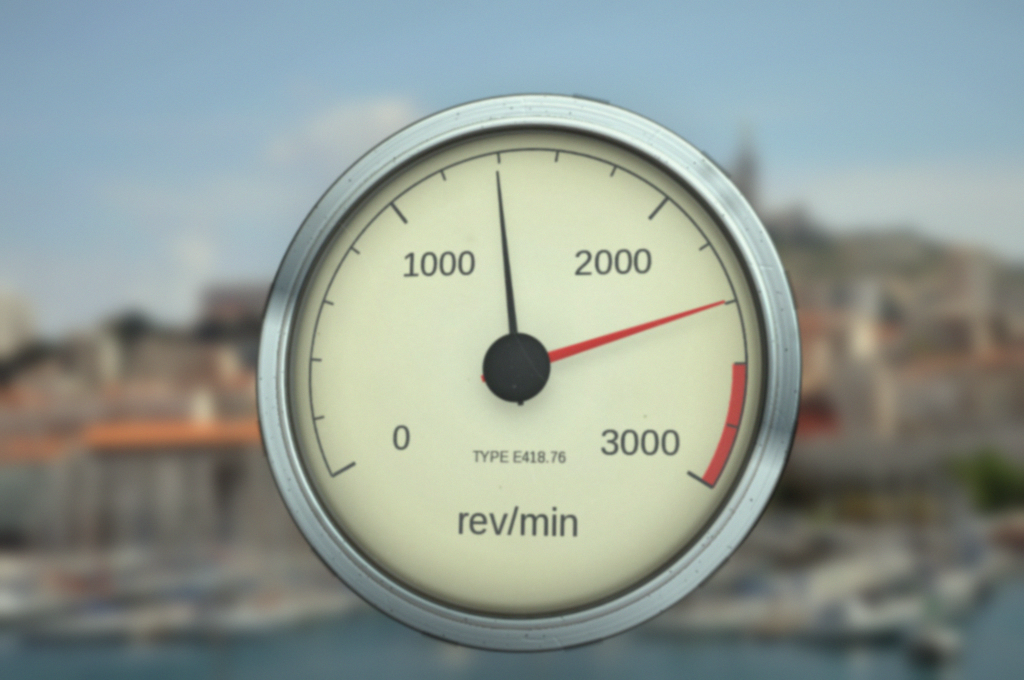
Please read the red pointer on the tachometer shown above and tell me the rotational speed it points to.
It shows 2400 rpm
